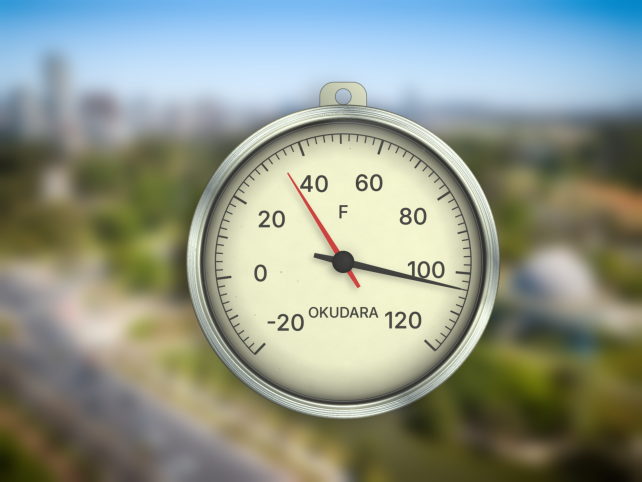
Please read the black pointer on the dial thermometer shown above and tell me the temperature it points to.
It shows 104 °F
